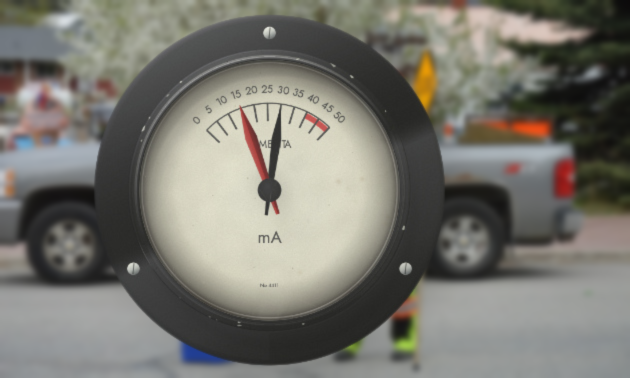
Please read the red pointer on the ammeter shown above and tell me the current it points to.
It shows 15 mA
